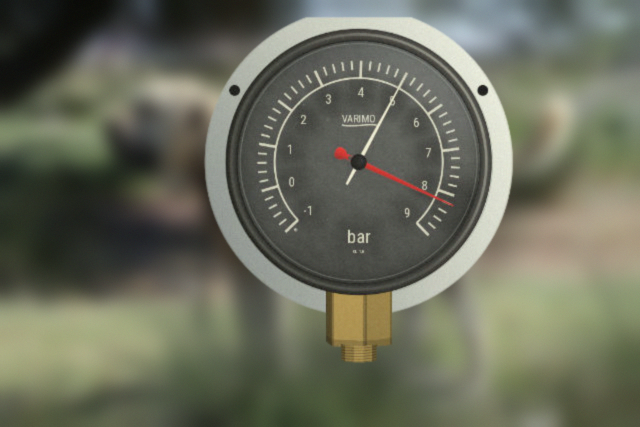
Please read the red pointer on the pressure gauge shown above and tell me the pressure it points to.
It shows 8.2 bar
